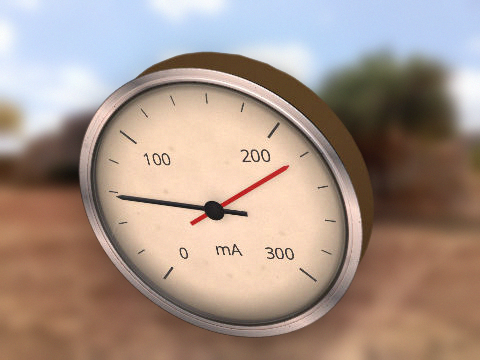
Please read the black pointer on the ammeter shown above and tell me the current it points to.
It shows 60 mA
